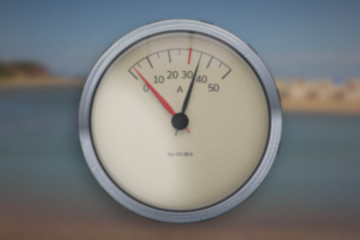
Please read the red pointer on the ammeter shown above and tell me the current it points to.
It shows 2.5 A
